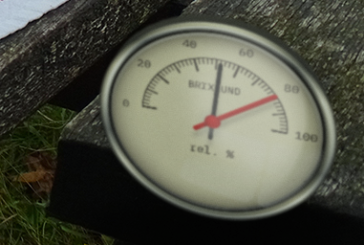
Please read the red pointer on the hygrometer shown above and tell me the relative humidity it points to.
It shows 80 %
